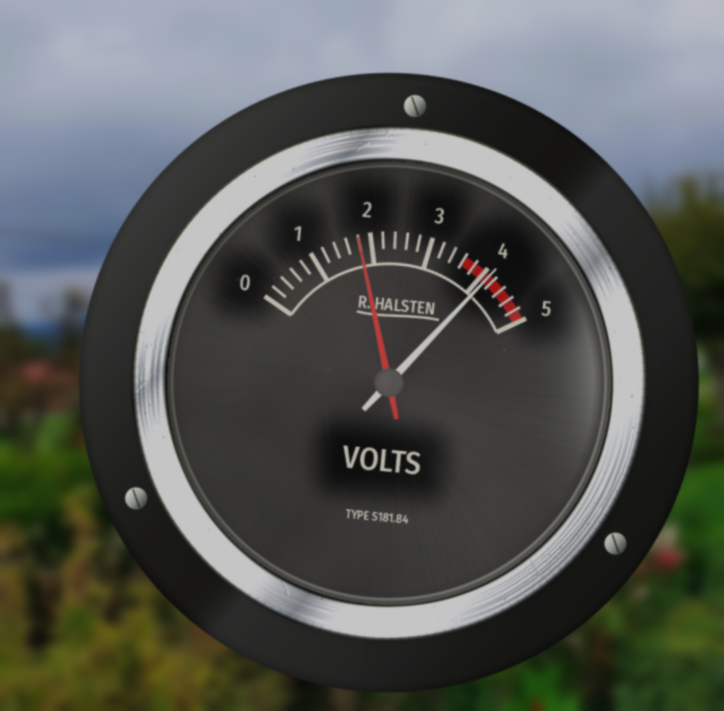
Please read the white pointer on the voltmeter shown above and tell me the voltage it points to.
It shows 4.1 V
